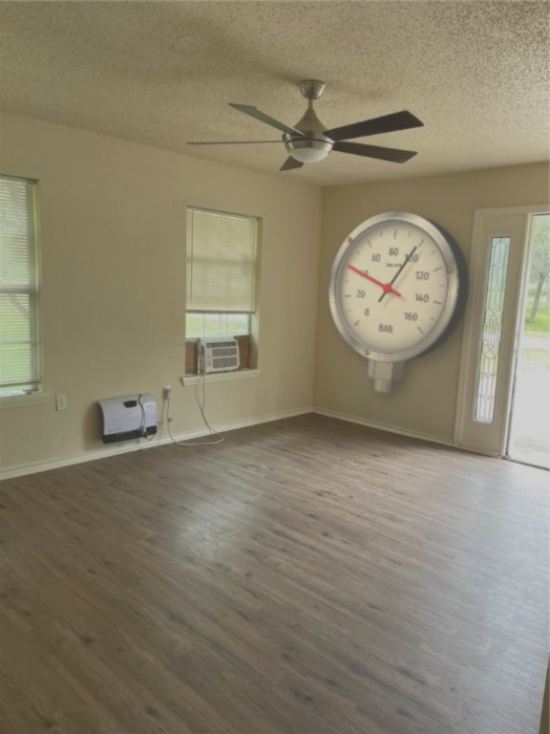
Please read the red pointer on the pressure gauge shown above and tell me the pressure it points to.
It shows 40 bar
